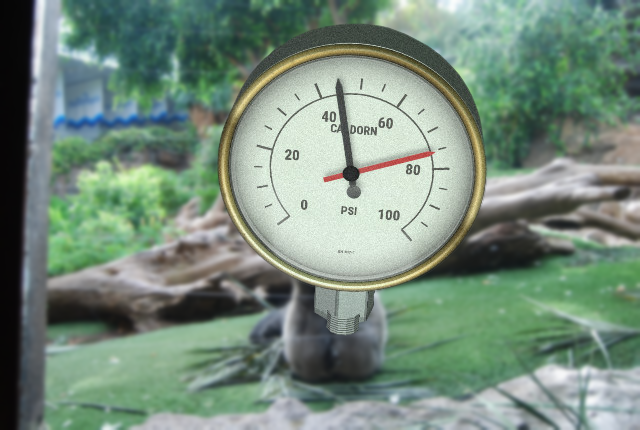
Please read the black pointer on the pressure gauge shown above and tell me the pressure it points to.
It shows 45 psi
